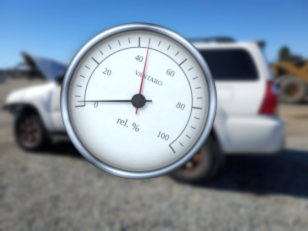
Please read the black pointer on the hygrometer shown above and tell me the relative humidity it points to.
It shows 2 %
